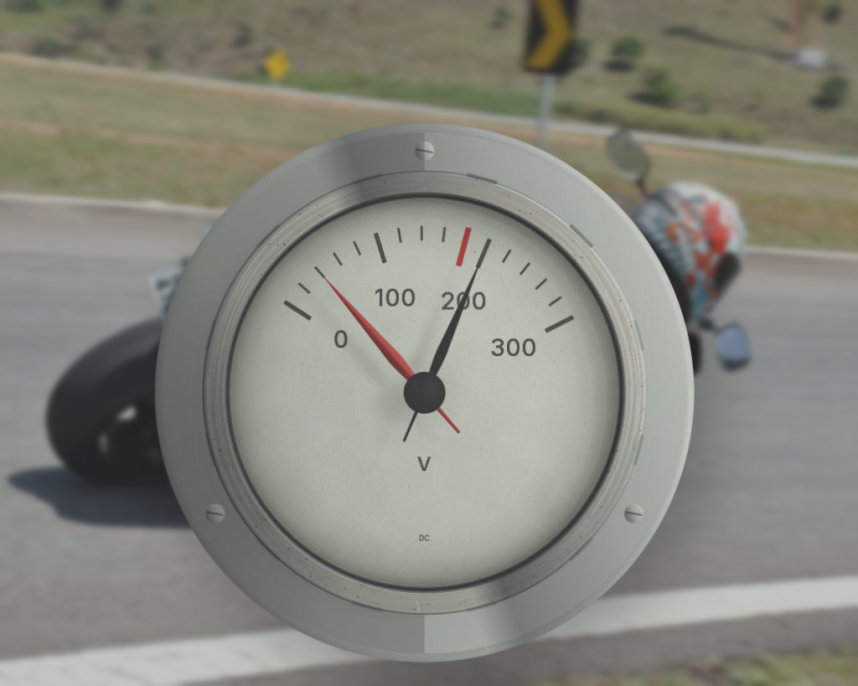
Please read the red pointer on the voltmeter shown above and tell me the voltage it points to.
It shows 40 V
